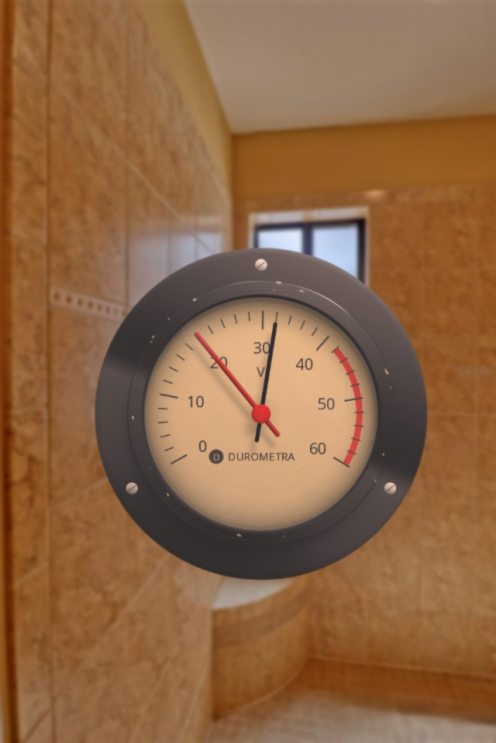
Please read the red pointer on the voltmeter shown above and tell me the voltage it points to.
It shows 20 V
